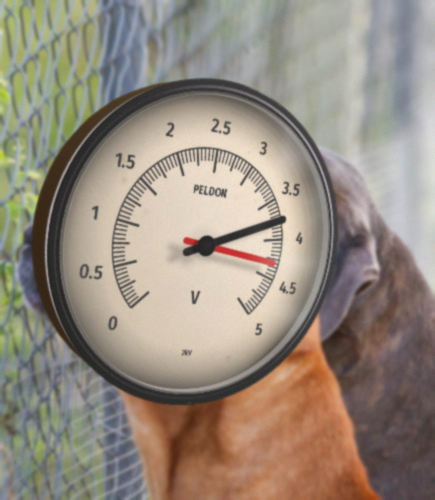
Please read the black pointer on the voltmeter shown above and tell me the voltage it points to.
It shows 3.75 V
